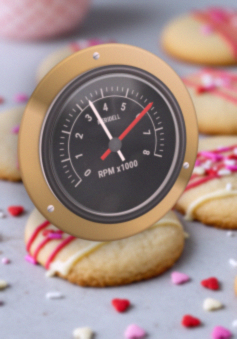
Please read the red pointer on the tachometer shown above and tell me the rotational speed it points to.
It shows 6000 rpm
